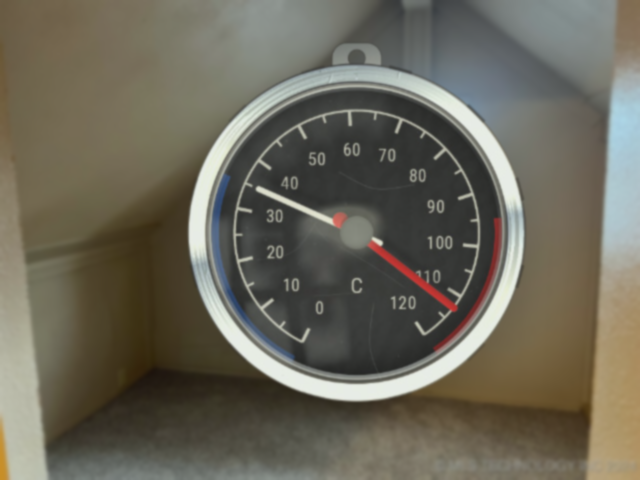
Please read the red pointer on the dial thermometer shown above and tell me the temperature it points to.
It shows 112.5 °C
